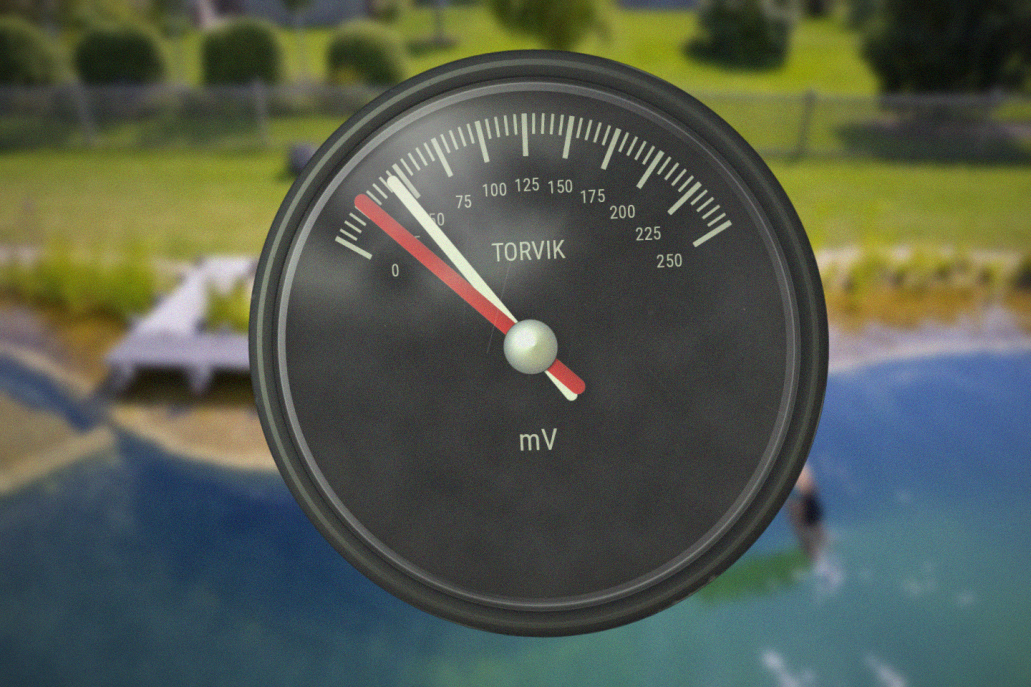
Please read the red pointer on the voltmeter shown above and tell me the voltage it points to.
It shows 25 mV
